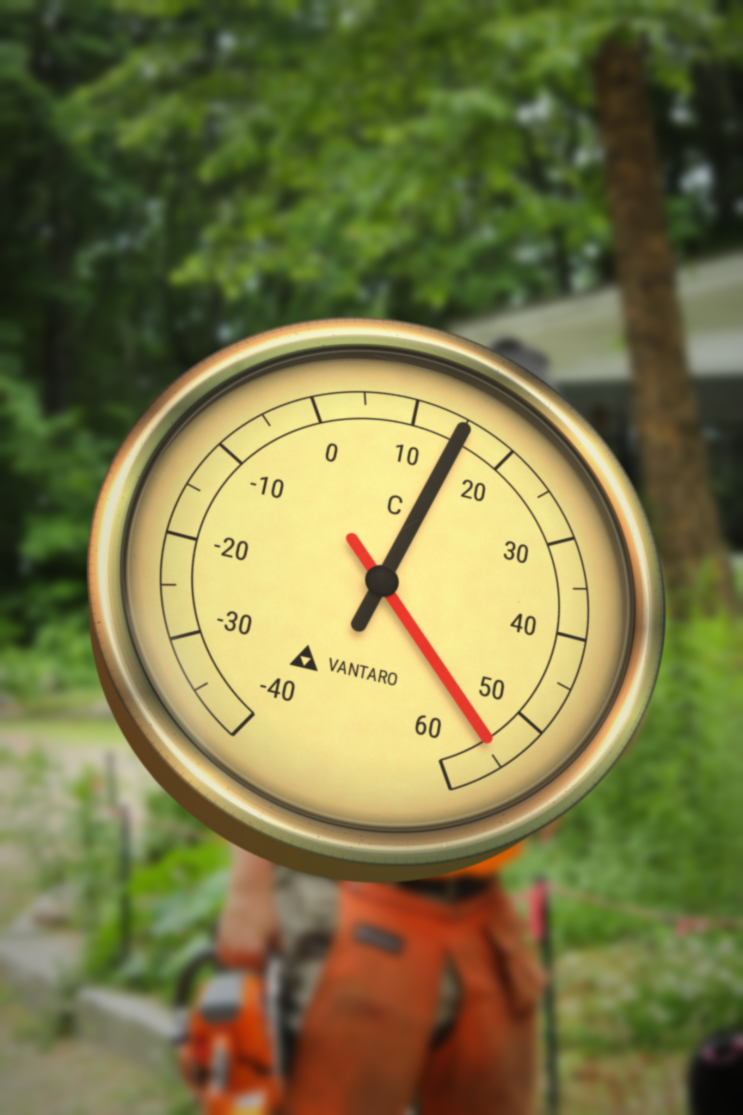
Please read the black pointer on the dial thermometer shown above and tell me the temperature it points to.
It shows 15 °C
